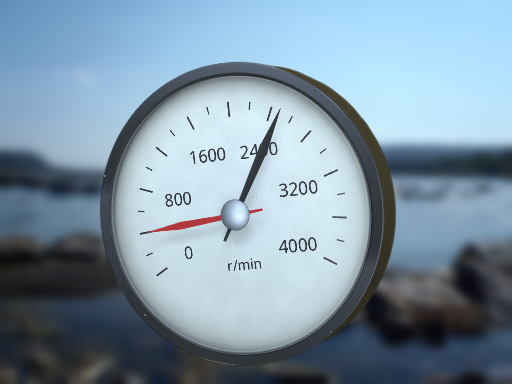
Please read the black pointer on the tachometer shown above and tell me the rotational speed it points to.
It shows 2500 rpm
